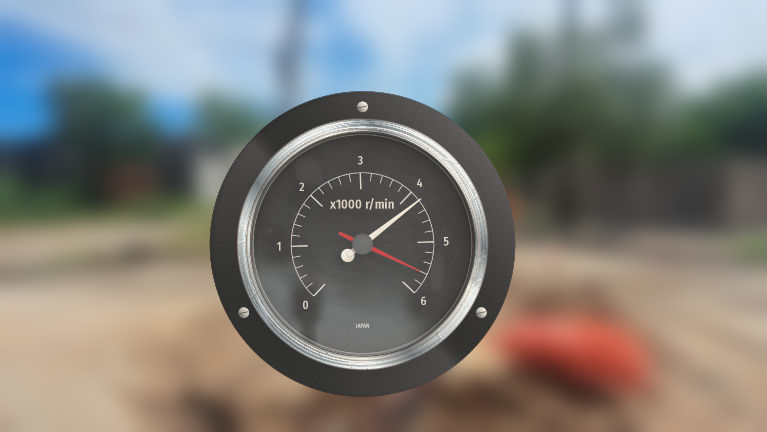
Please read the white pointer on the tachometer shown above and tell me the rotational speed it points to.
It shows 4200 rpm
